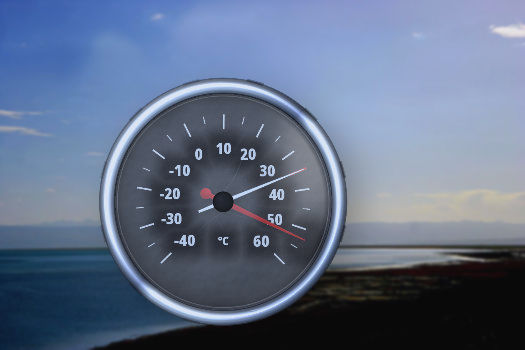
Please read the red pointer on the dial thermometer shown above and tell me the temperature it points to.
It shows 52.5 °C
